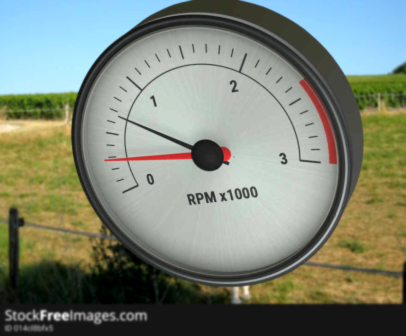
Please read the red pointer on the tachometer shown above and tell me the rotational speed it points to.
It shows 300 rpm
